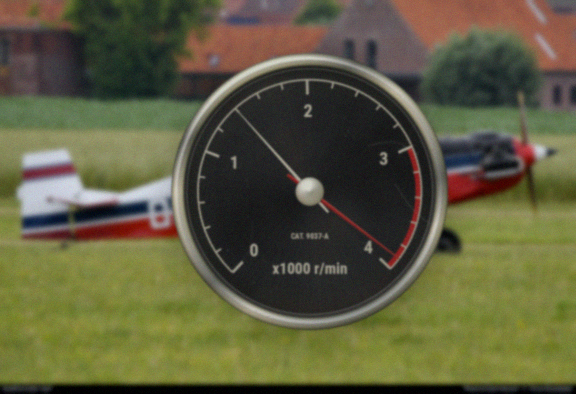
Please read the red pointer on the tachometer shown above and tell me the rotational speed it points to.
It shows 3900 rpm
